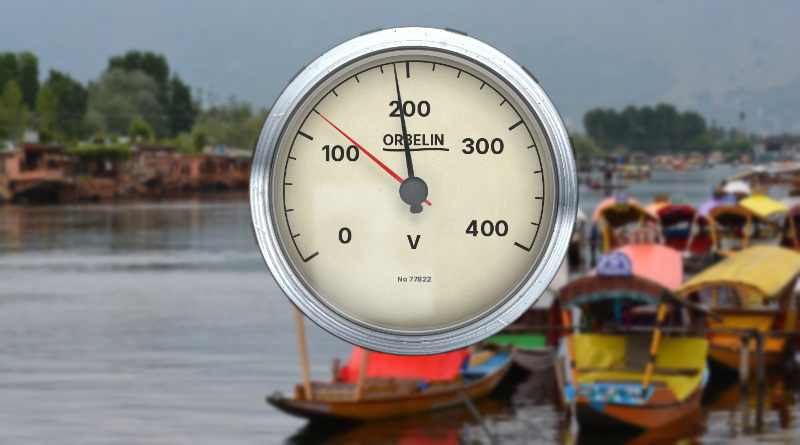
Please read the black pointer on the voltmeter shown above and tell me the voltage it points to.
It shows 190 V
